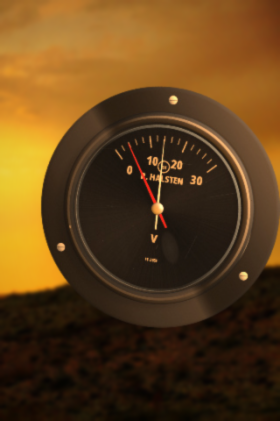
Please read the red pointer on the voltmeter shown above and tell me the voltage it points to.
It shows 4 V
